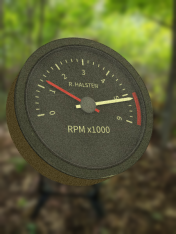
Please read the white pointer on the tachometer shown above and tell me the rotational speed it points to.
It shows 5200 rpm
